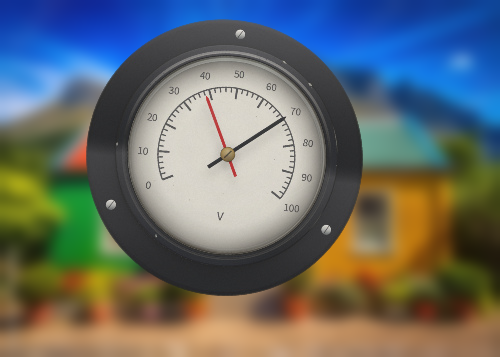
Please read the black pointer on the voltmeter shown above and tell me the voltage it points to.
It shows 70 V
